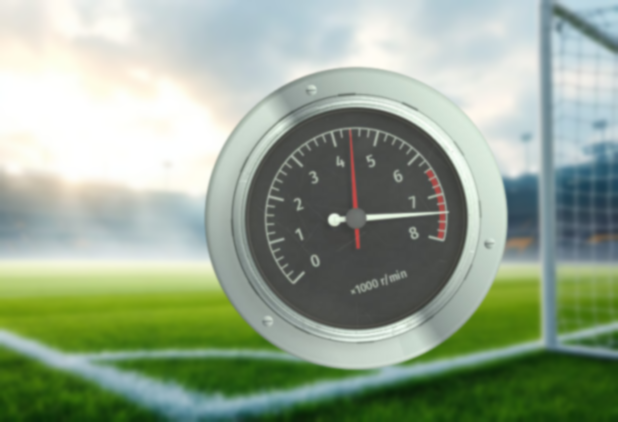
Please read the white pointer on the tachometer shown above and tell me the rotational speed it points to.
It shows 7400 rpm
